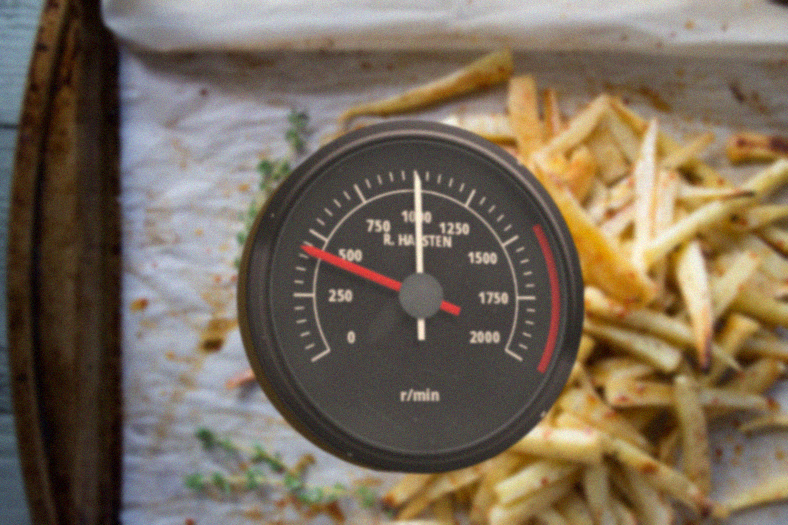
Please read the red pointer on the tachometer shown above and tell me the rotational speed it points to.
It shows 425 rpm
